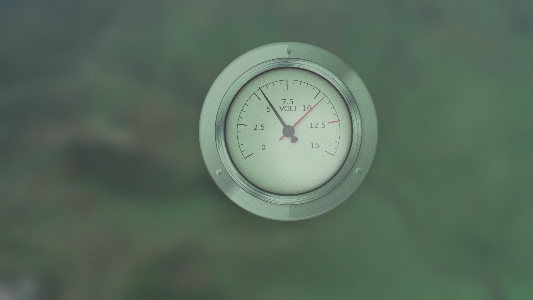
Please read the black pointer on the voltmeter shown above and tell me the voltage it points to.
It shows 5.5 V
